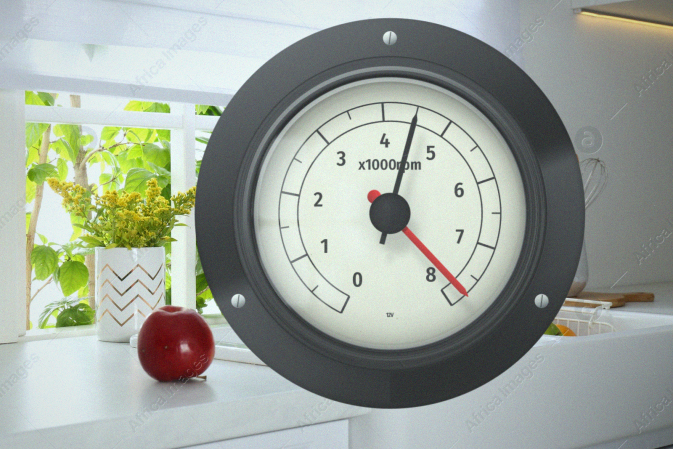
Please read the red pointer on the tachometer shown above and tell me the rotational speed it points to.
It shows 7750 rpm
